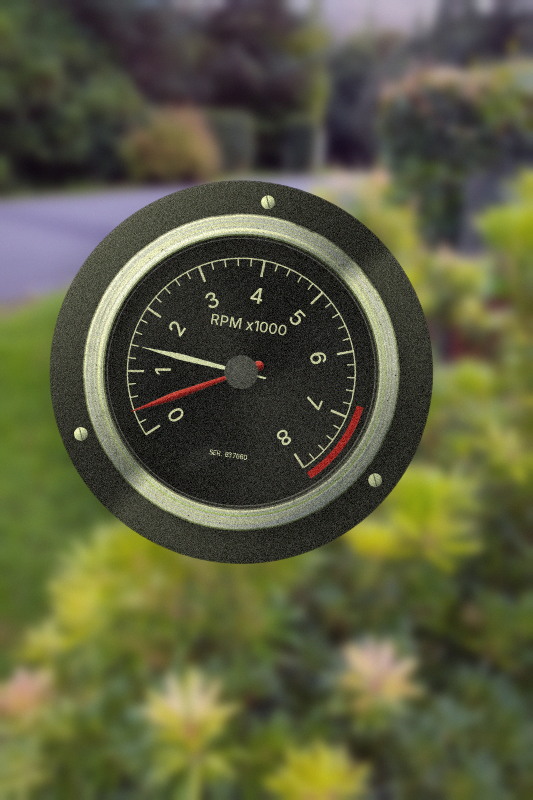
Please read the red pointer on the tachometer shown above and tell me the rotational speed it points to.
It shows 400 rpm
